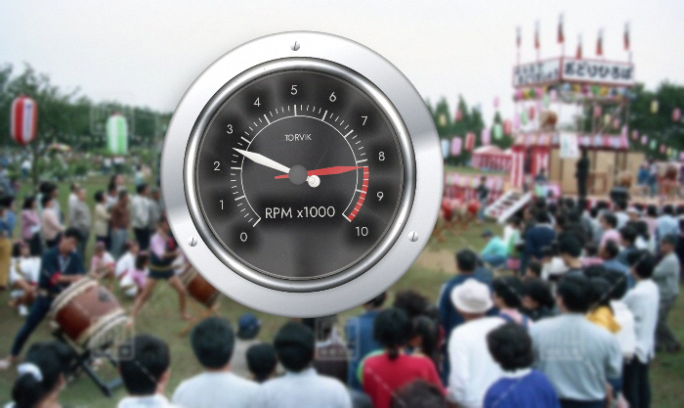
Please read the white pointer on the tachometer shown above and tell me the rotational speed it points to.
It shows 2600 rpm
